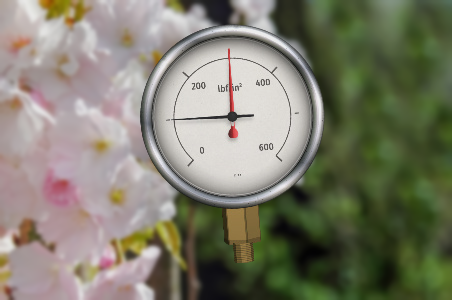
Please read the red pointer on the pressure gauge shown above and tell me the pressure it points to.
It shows 300 psi
